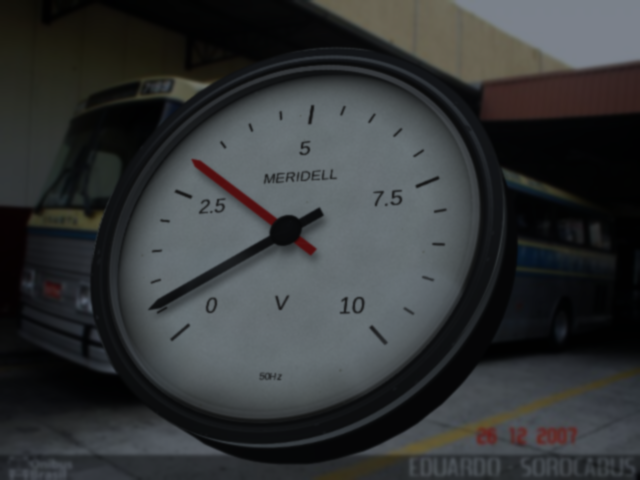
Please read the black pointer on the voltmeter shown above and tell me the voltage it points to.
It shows 0.5 V
